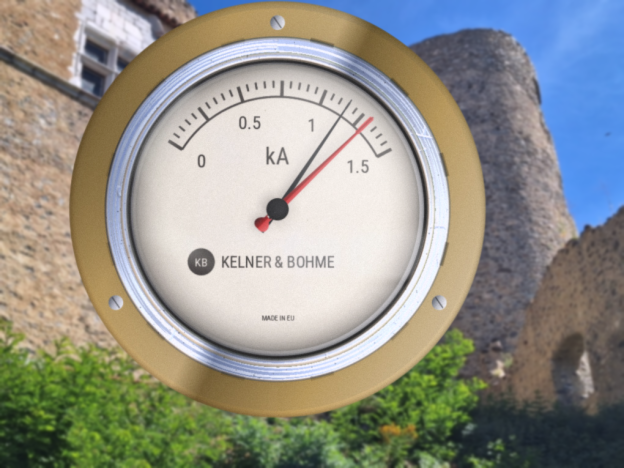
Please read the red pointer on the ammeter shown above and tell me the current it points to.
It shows 1.3 kA
